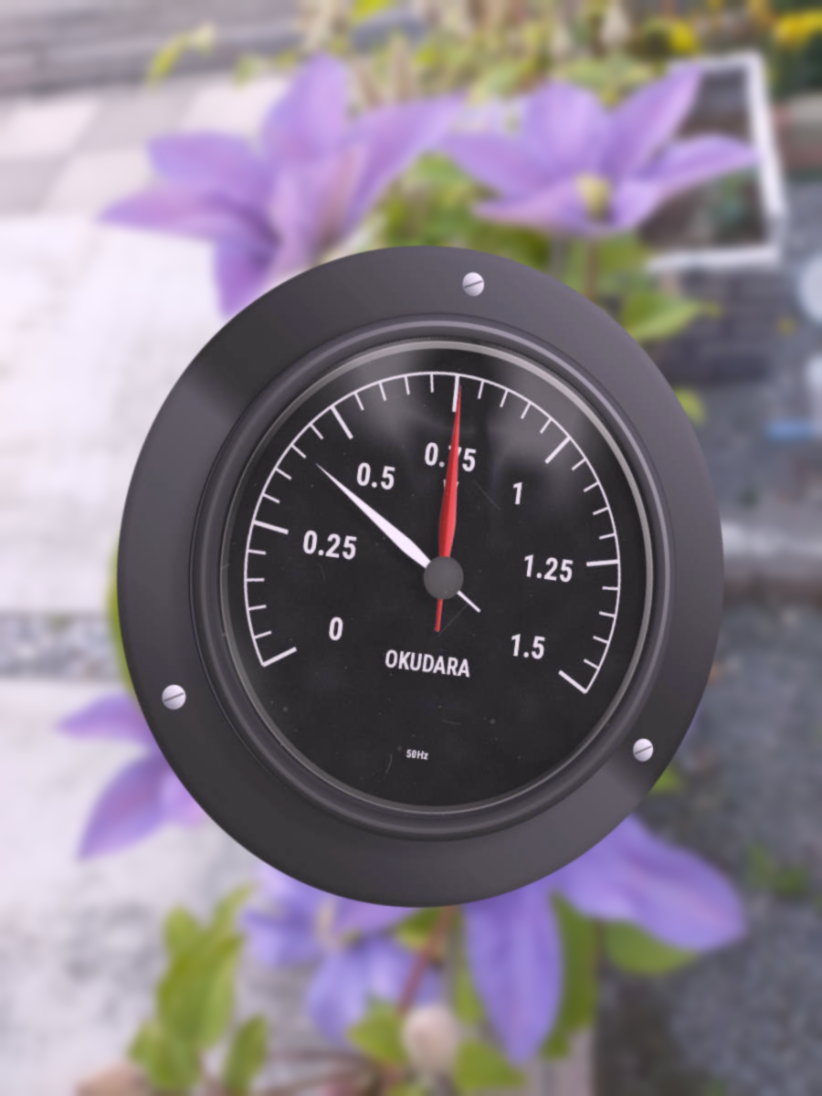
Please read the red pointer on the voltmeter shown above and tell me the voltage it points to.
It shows 0.75 V
